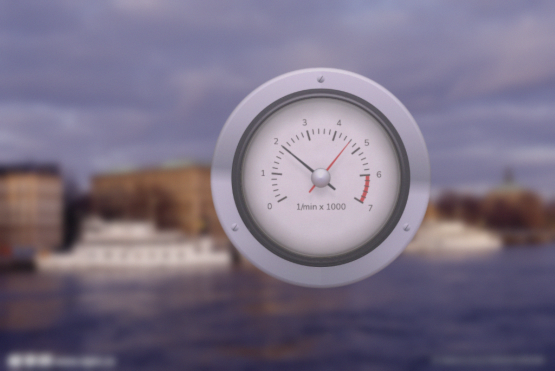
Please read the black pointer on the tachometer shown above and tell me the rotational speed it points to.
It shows 2000 rpm
